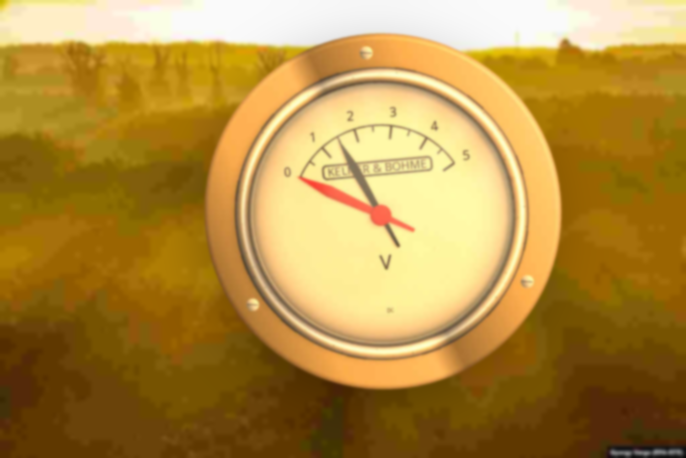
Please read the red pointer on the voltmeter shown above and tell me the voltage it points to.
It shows 0 V
